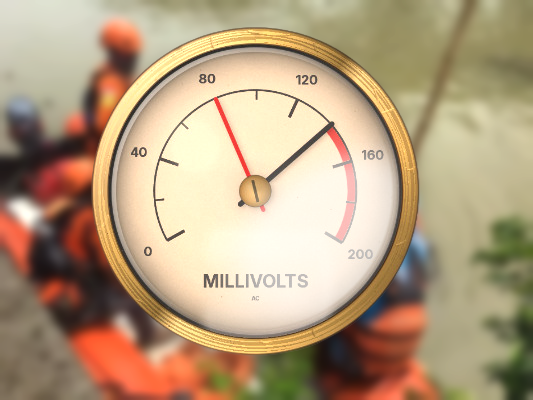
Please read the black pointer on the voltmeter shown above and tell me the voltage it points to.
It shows 140 mV
